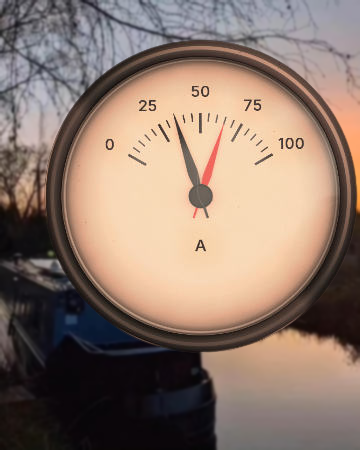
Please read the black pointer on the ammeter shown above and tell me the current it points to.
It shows 35 A
